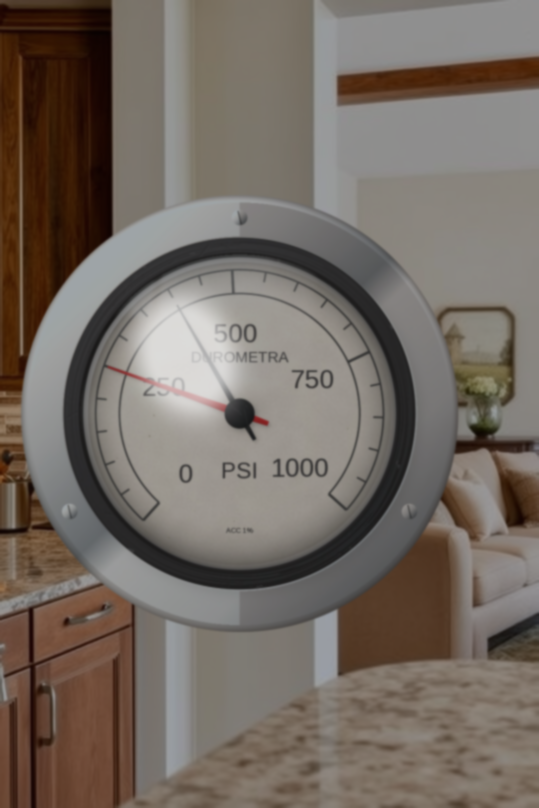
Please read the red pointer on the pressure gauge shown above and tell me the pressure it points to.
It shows 250 psi
